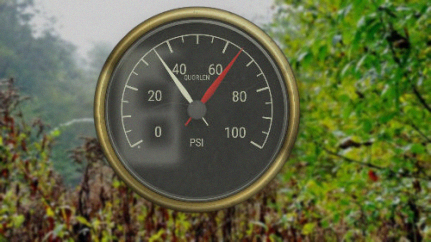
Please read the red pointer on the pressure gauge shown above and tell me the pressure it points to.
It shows 65 psi
